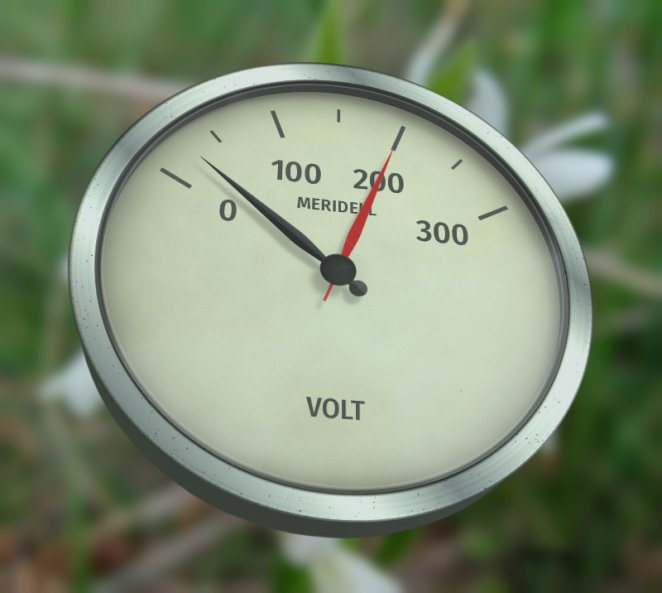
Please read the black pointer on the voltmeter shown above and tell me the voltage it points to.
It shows 25 V
